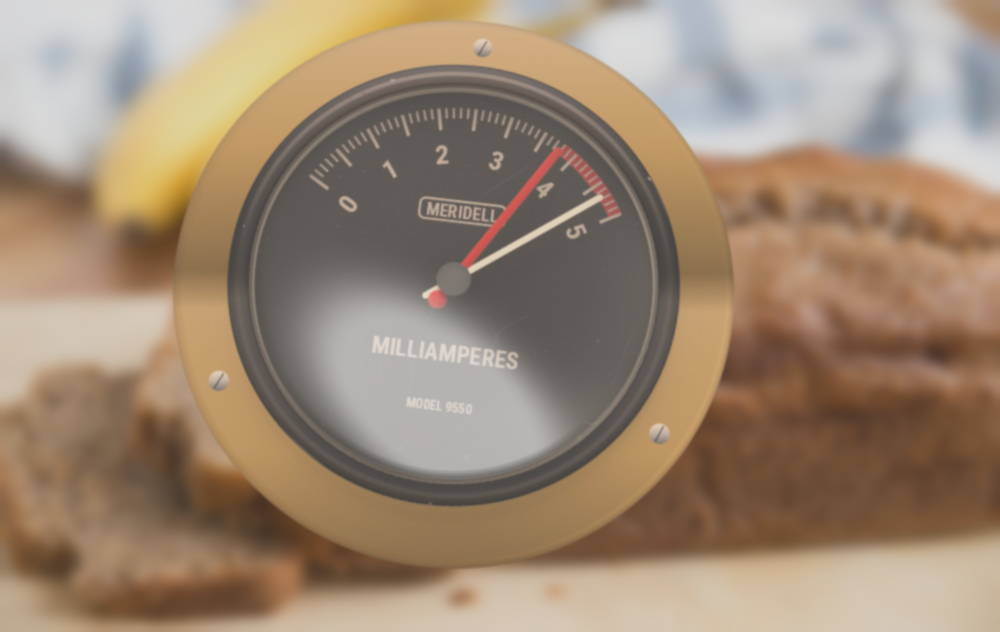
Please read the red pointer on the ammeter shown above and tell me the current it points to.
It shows 3.8 mA
